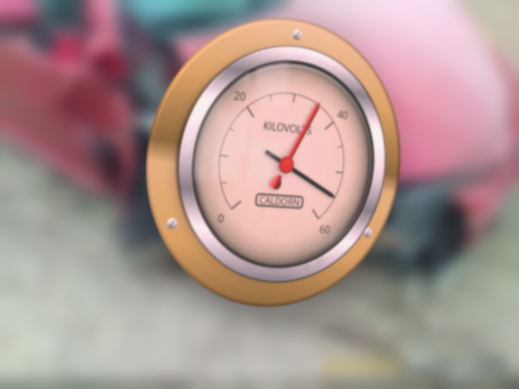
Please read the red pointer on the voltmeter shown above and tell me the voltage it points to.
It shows 35 kV
